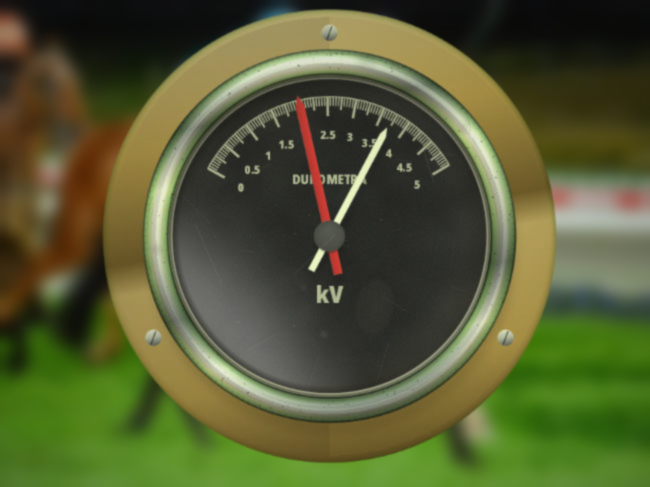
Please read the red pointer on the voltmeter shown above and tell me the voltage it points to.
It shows 2 kV
